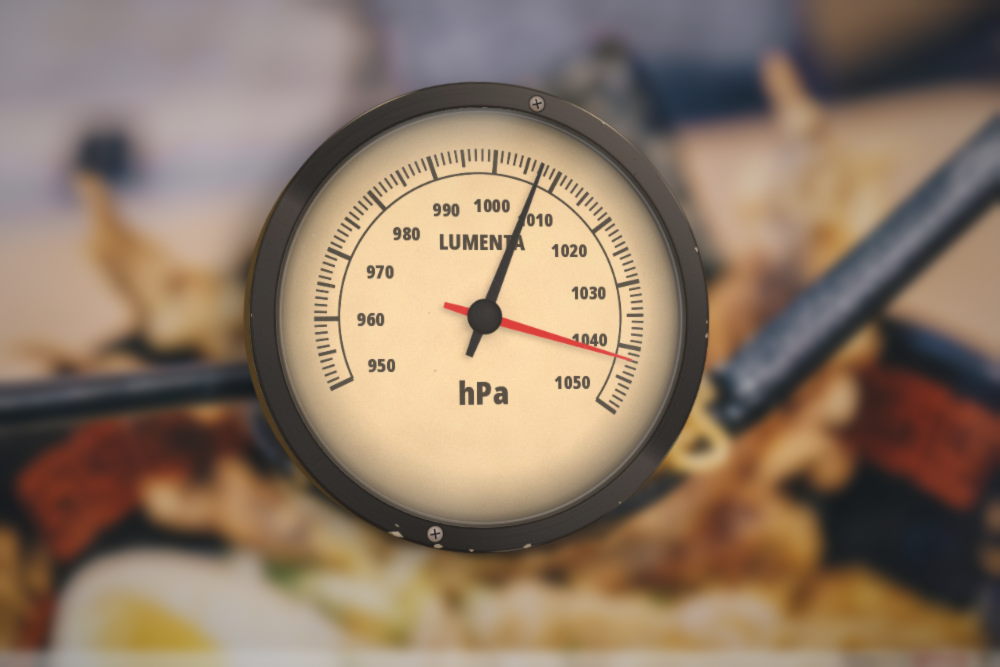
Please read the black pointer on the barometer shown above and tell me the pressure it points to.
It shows 1007 hPa
